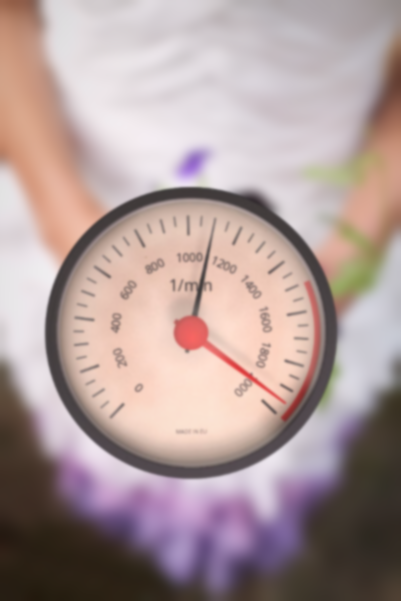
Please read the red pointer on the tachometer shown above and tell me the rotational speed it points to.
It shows 1950 rpm
